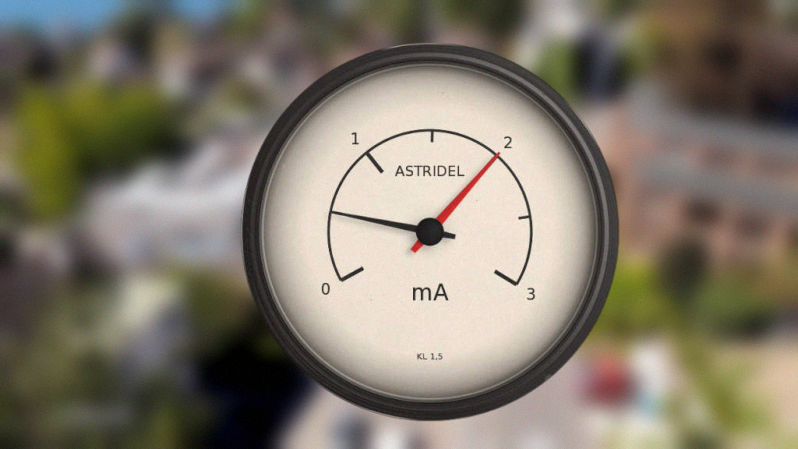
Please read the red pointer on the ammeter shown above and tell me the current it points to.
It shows 2 mA
